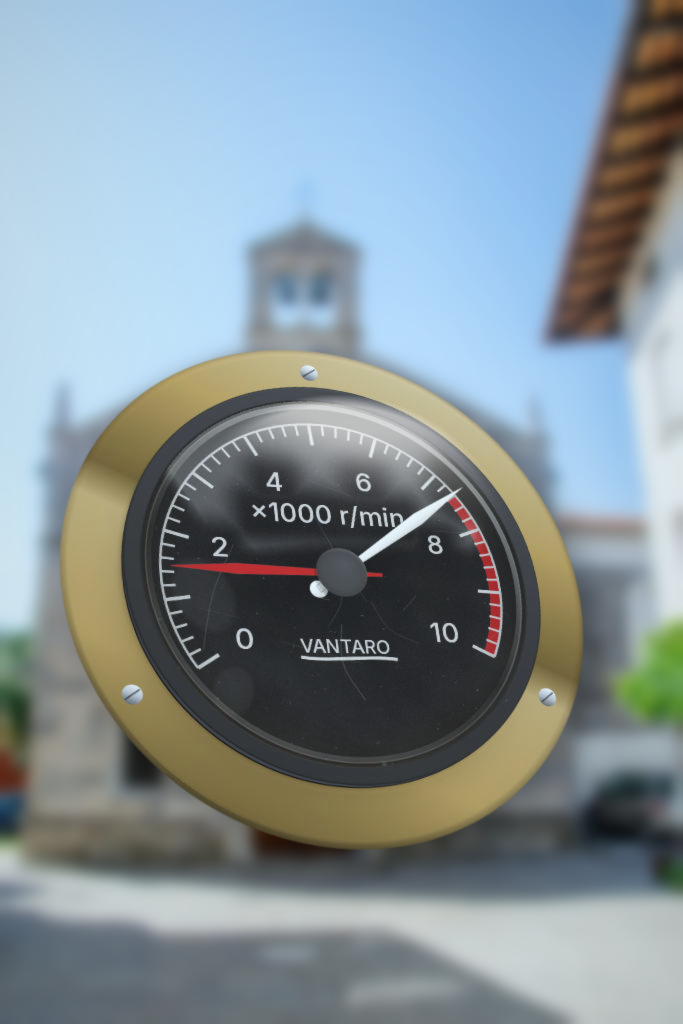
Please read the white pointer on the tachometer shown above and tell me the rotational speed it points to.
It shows 7400 rpm
